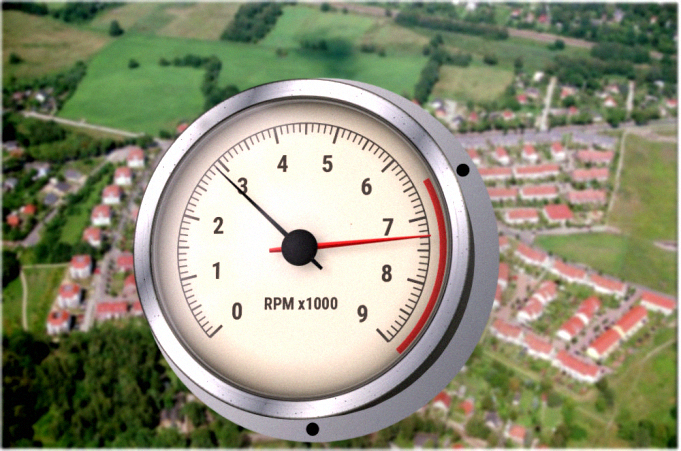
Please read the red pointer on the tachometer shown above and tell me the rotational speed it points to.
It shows 7300 rpm
